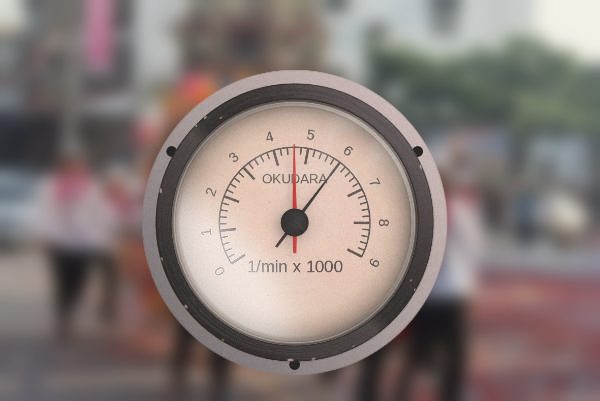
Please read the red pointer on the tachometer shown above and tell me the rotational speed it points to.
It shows 4600 rpm
